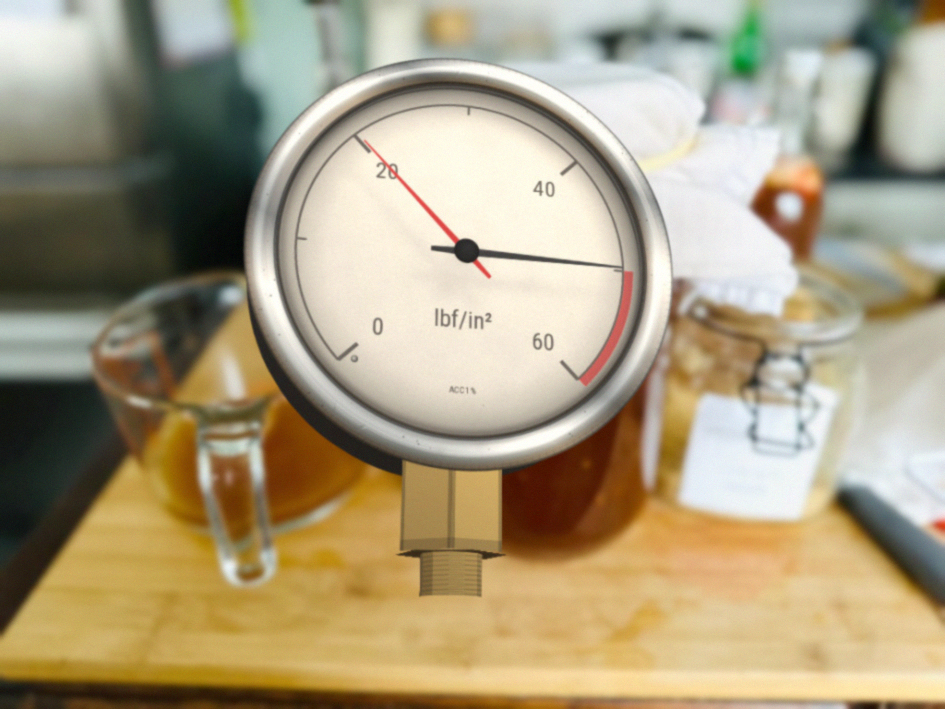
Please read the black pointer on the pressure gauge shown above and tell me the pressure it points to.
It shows 50 psi
